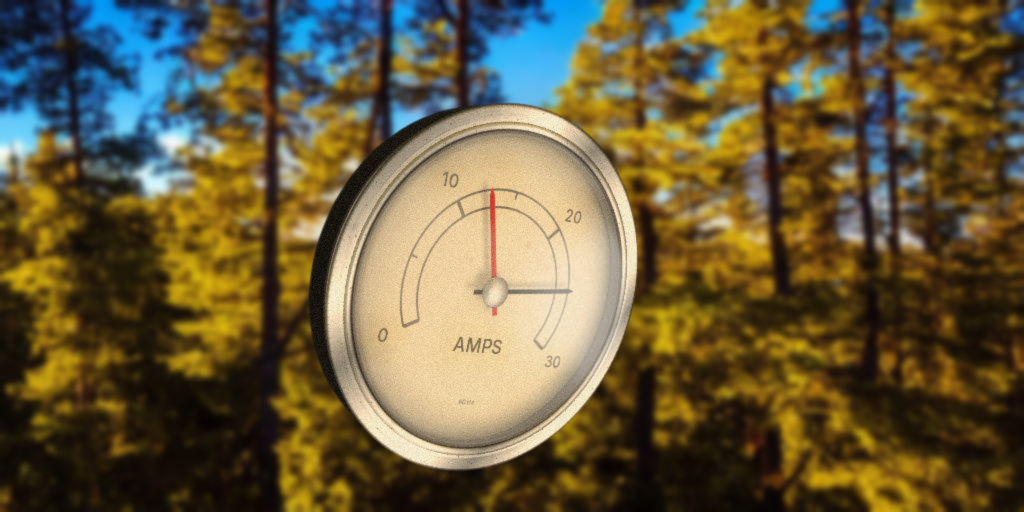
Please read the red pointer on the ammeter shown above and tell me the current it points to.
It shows 12.5 A
